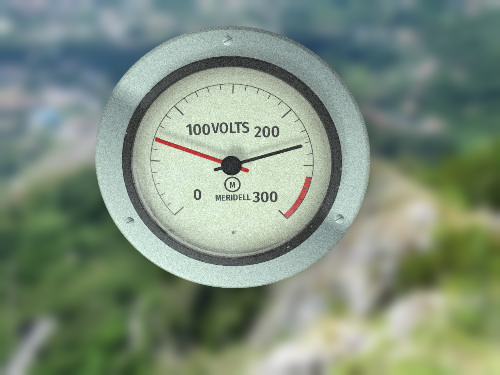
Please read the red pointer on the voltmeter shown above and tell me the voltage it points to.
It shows 70 V
